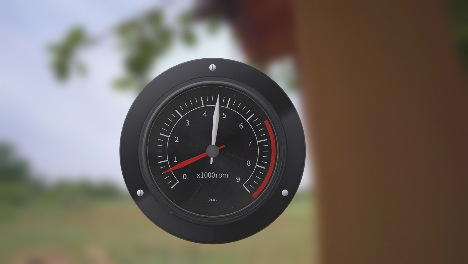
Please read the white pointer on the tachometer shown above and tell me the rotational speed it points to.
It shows 4600 rpm
